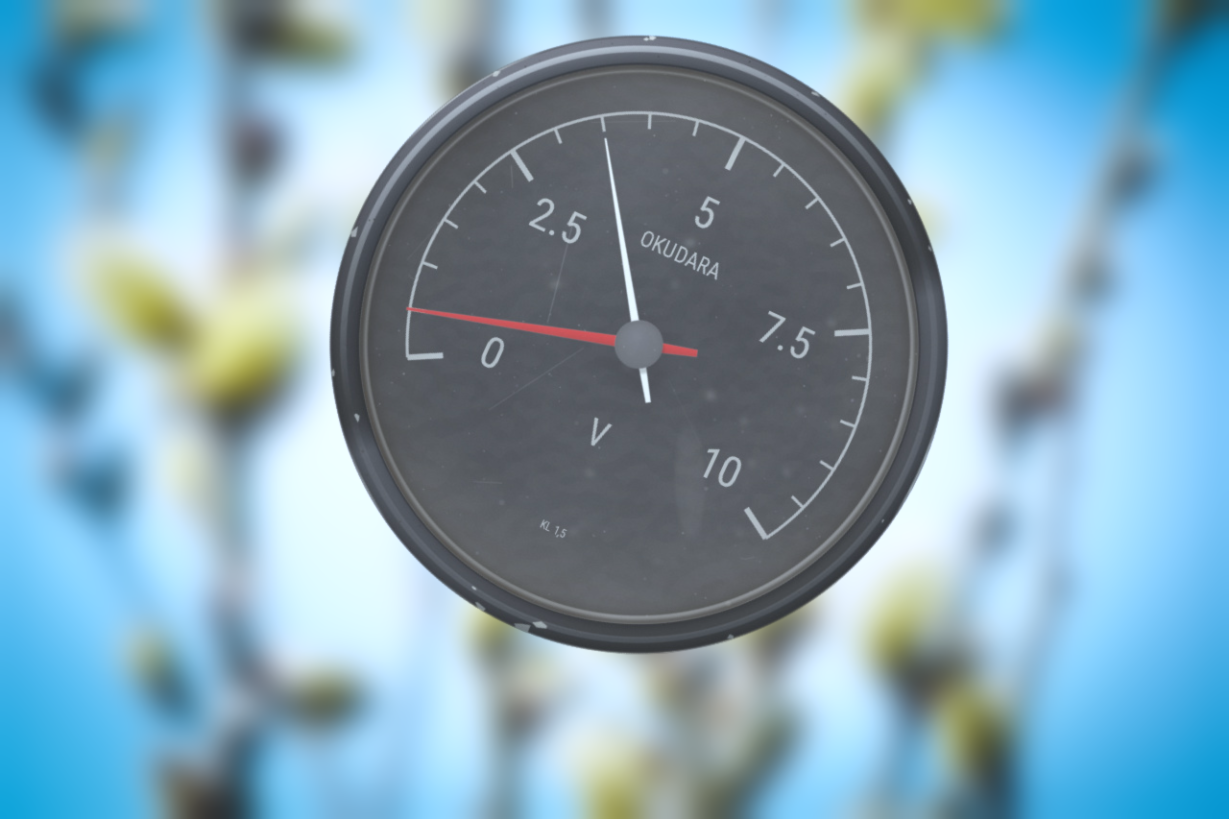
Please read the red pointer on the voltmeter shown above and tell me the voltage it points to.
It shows 0.5 V
